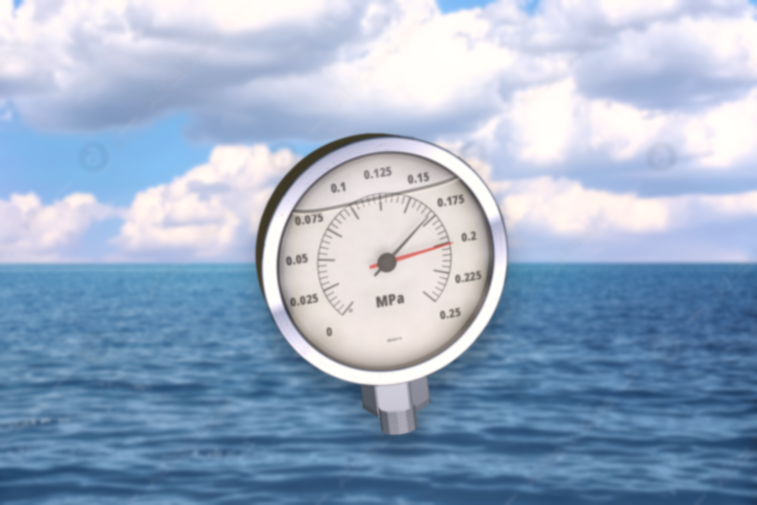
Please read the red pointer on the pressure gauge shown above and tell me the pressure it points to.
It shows 0.2 MPa
